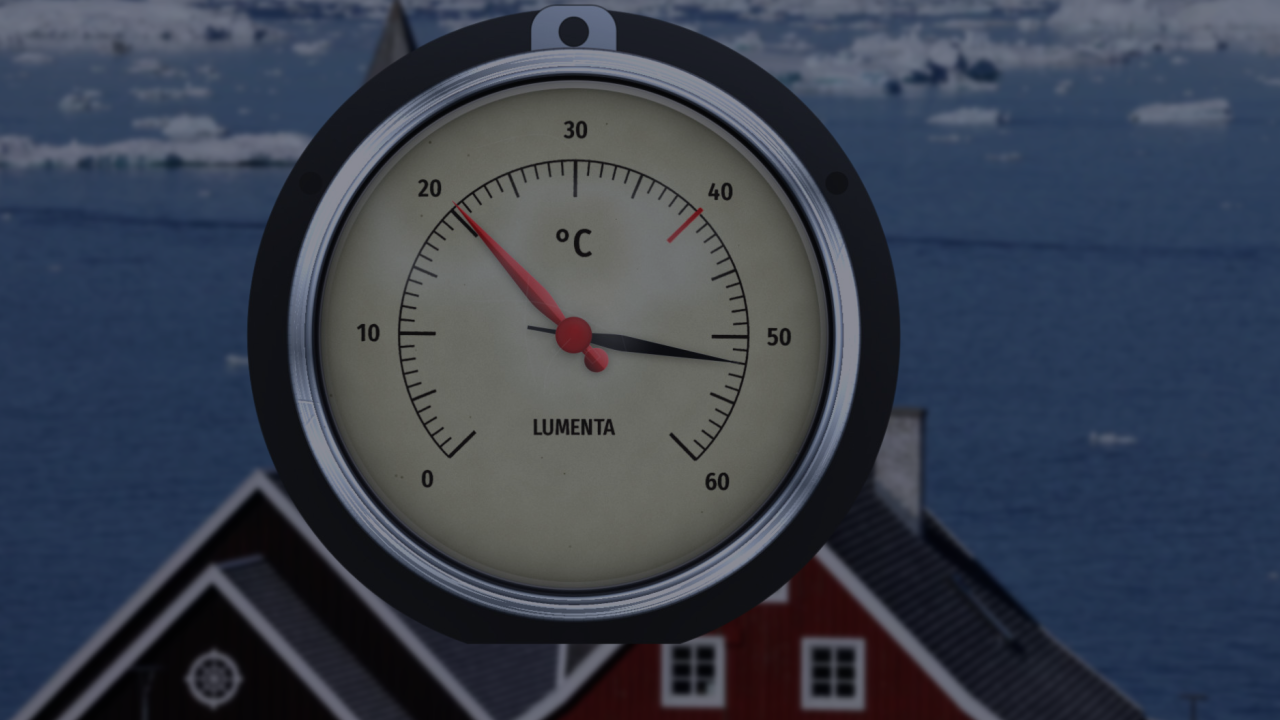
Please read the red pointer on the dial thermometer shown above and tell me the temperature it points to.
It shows 20.5 °C
